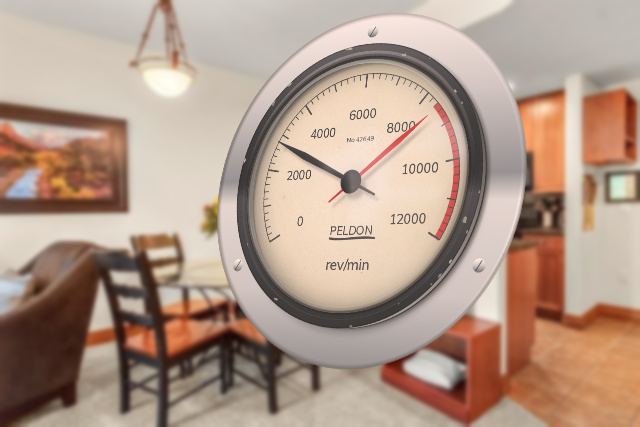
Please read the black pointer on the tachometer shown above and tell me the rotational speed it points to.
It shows 2800 rpm
